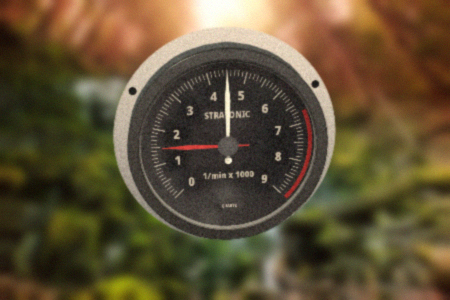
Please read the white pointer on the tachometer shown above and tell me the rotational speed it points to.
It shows 4500 rpm
